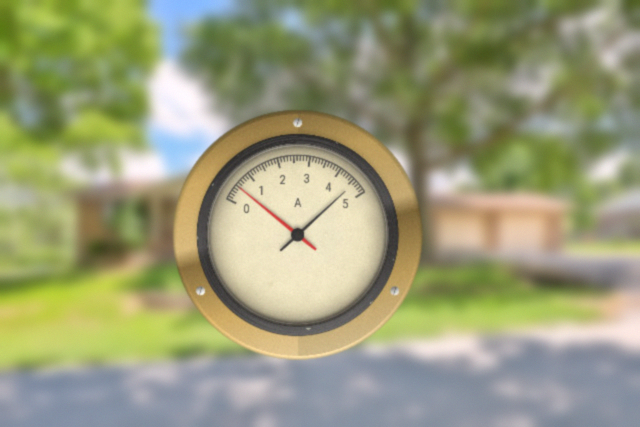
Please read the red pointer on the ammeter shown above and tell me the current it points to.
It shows 0.5 A
